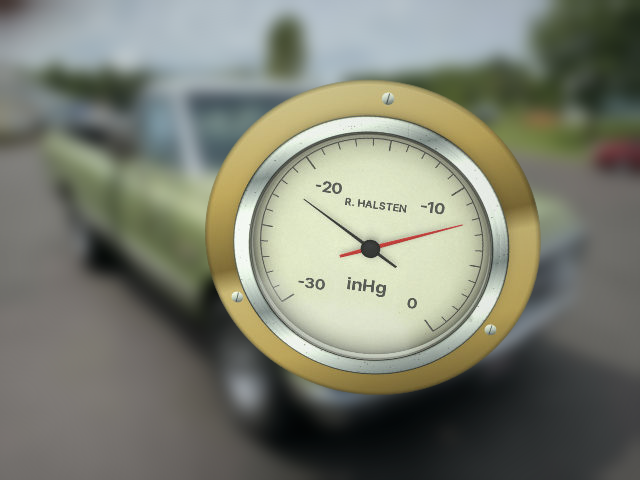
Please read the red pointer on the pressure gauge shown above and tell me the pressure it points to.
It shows -8 inHg
